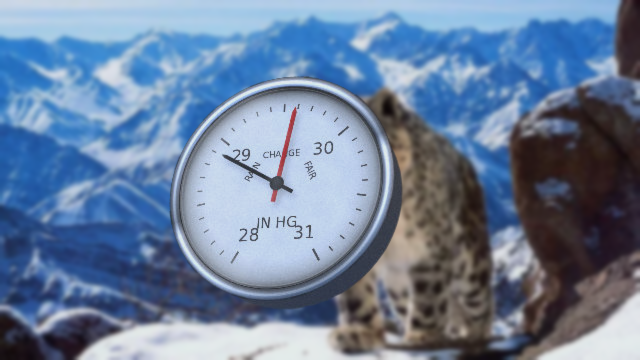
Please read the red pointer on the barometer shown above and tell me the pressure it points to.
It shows 29.6 inHg
